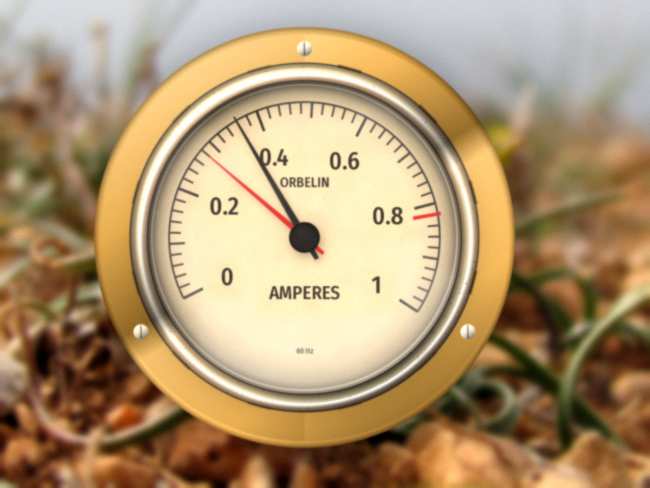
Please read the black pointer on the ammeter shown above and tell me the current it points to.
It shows 0.36 A
